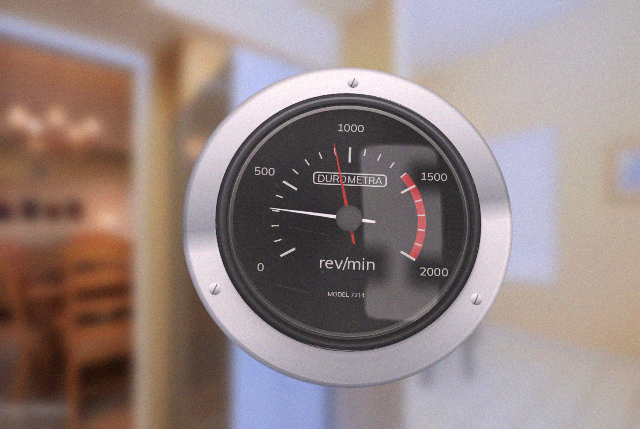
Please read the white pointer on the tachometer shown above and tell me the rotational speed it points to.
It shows 300 rpm
